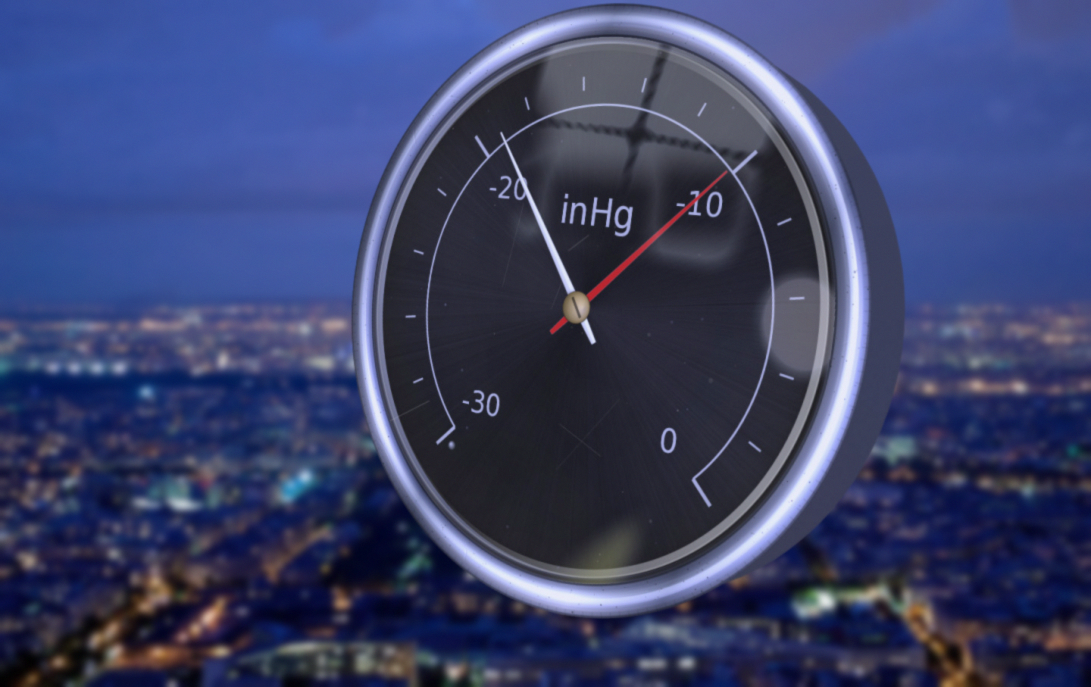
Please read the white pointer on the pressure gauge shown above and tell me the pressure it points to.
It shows -19 inHg
